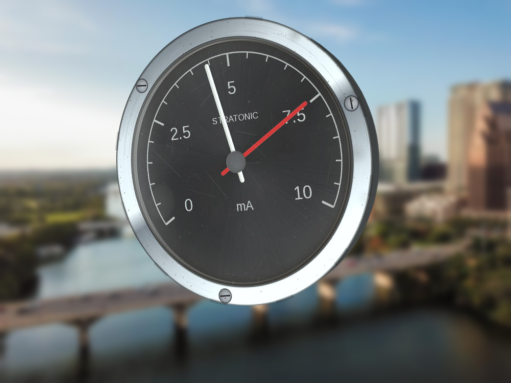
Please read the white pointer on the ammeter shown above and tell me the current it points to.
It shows 4.5 mA
